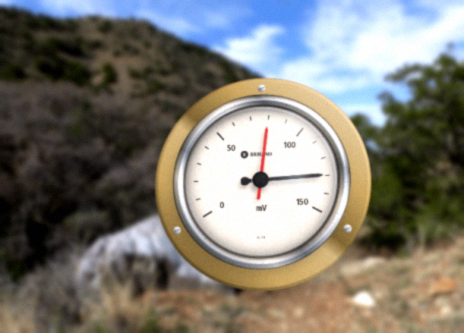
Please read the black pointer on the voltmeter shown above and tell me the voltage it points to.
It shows 130 mV
